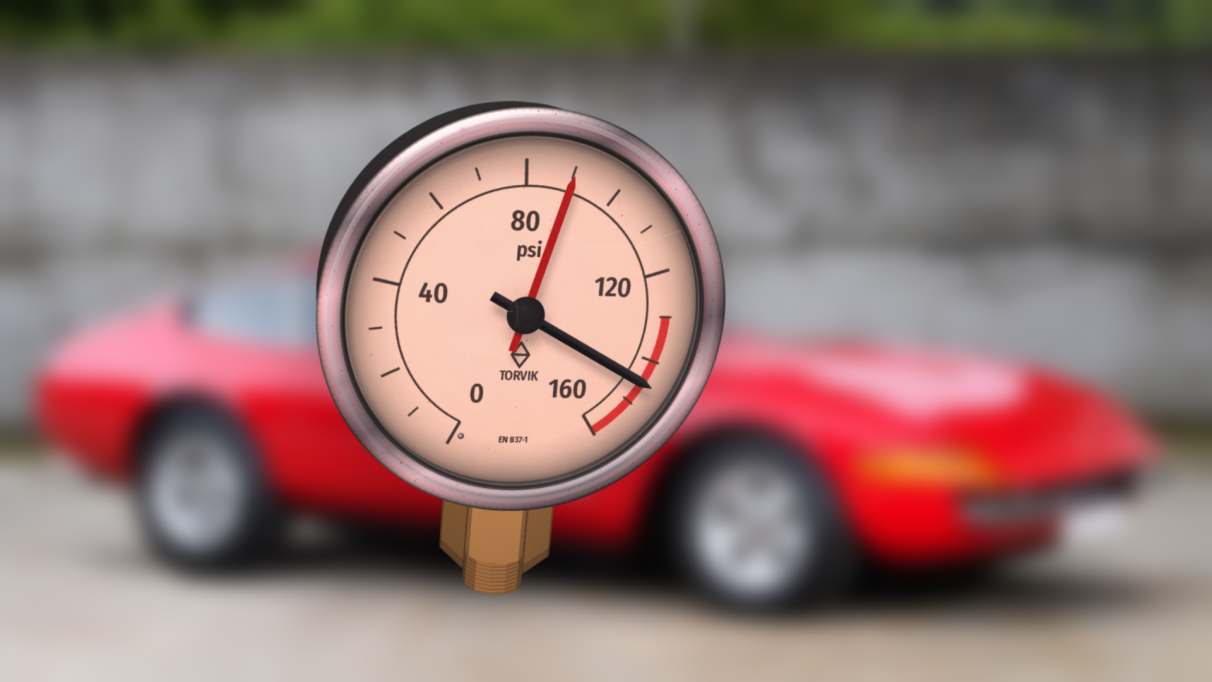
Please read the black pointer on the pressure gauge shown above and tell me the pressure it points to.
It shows 145 psi
